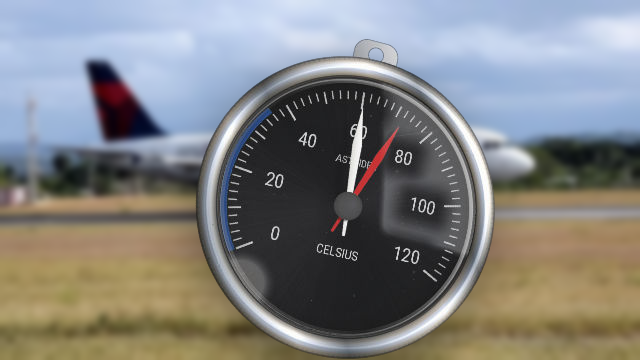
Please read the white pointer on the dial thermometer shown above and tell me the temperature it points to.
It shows 60 °C
